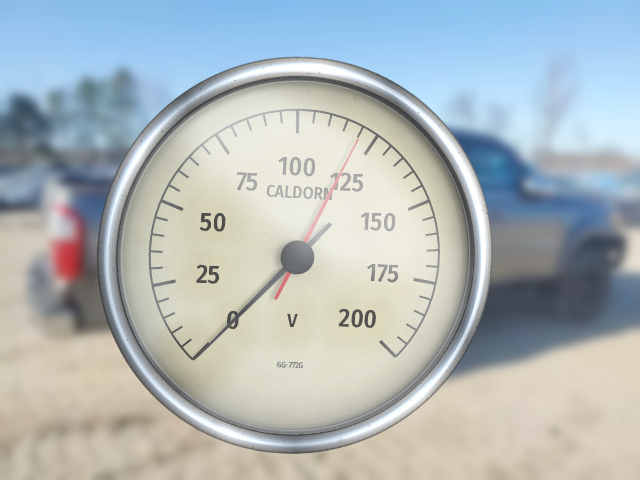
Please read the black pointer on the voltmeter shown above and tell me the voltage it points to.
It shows 0 V
